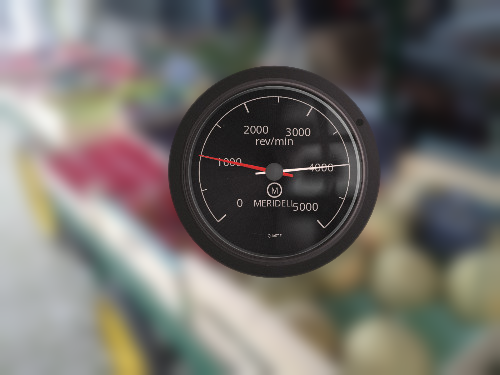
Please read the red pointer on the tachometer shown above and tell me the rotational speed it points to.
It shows 1000 rpm
